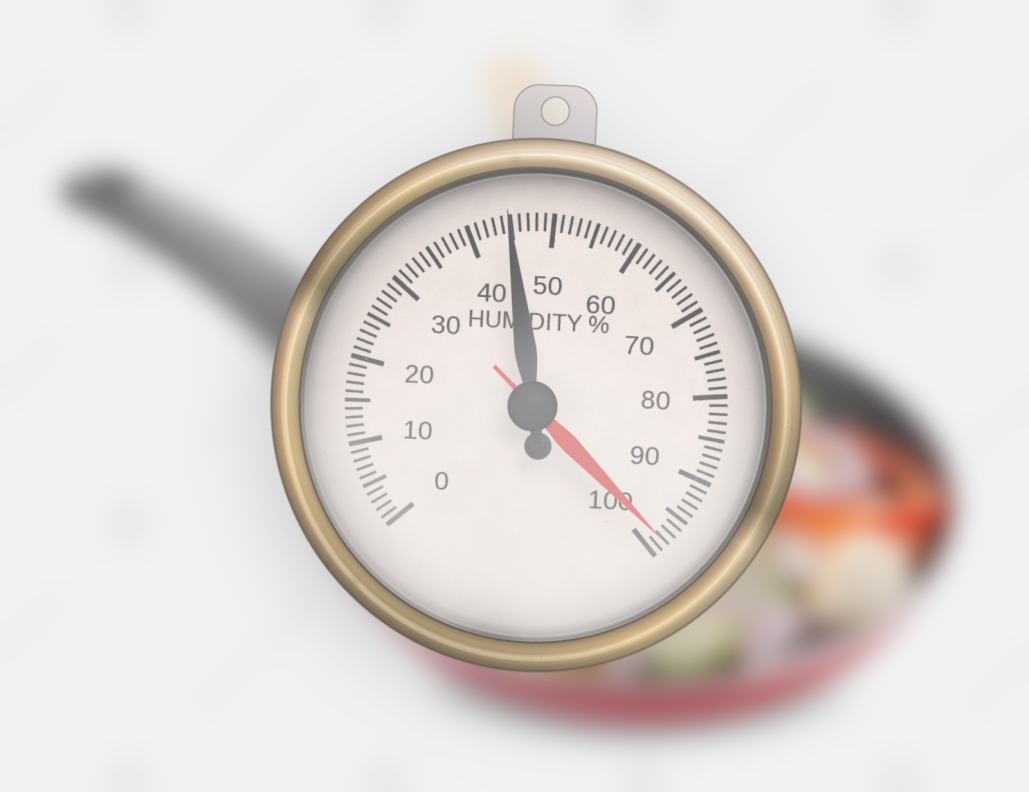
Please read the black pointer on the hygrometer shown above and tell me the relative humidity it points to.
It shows 45 %
